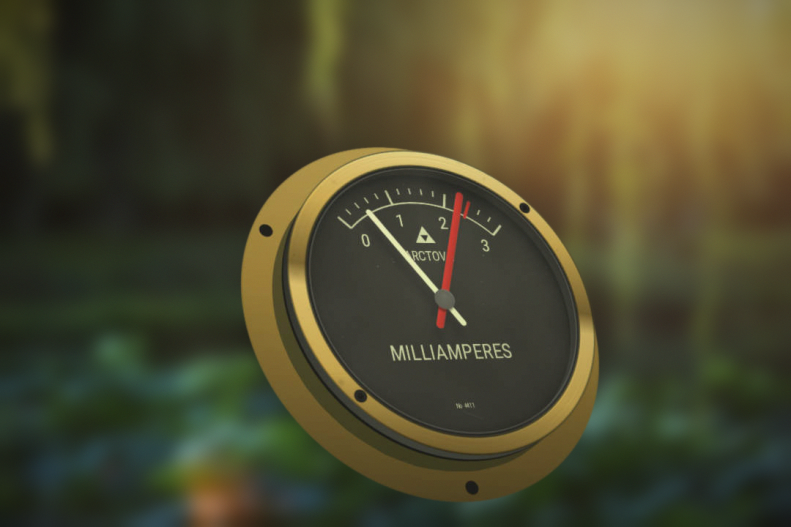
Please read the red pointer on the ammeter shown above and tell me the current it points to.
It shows 2.2 mA
